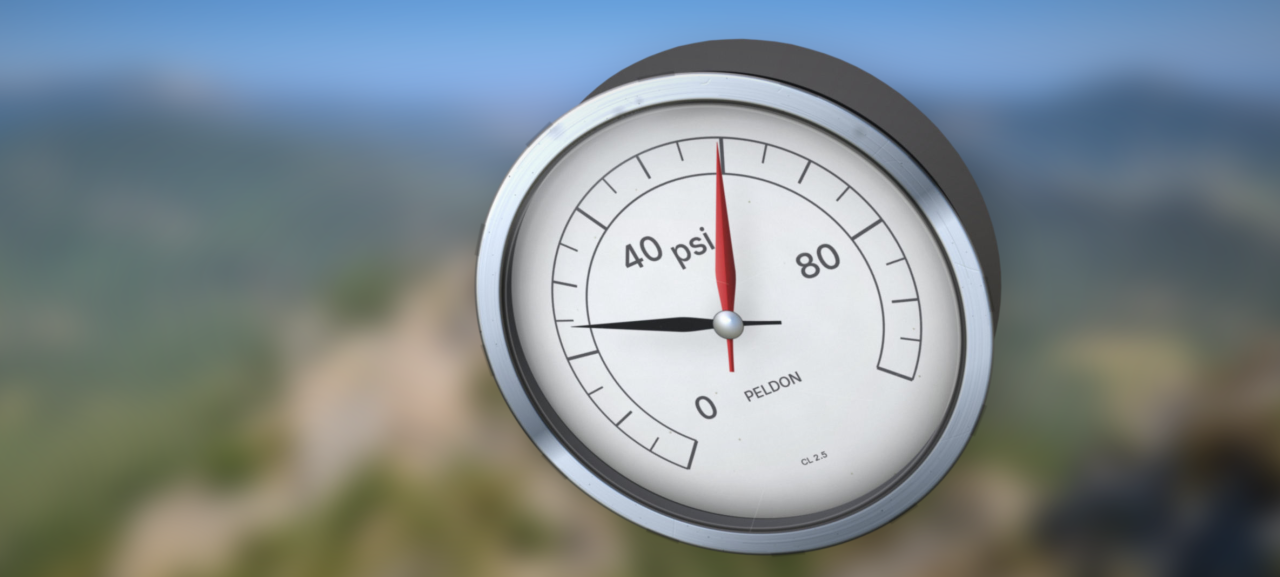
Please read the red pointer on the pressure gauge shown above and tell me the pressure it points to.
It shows 60 psi
